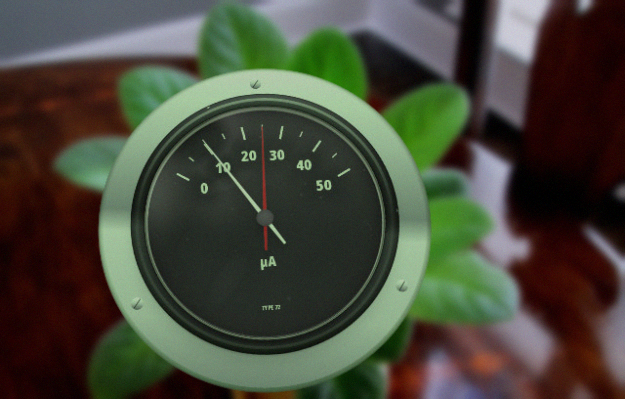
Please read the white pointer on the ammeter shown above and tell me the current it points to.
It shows 10 µA
